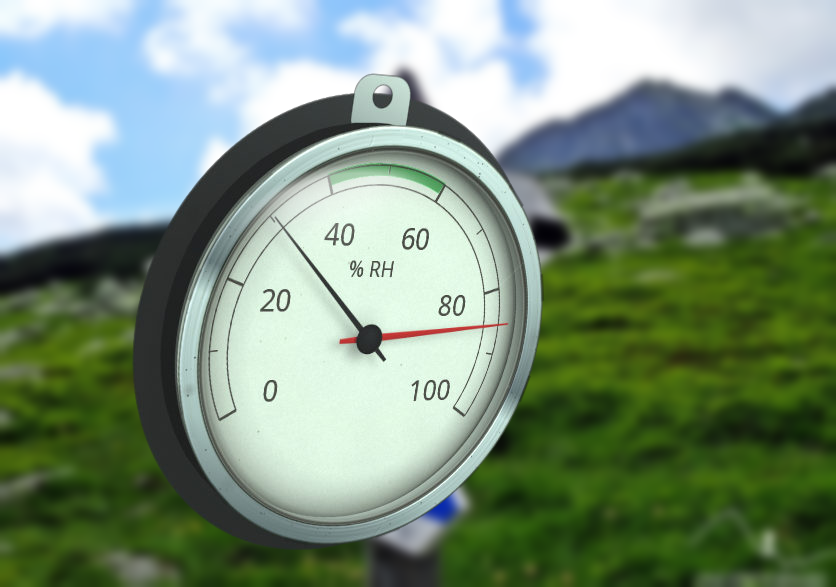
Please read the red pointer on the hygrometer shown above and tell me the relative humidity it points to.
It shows 85 %
